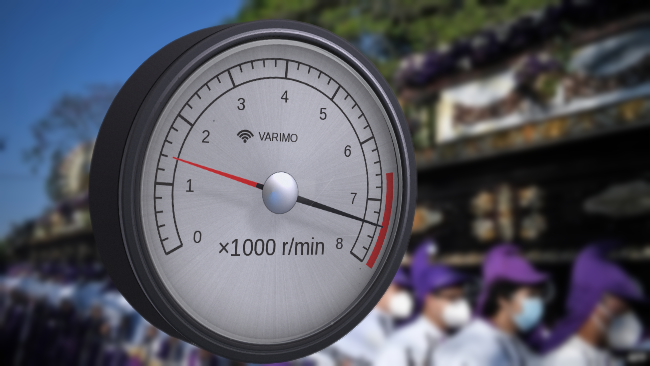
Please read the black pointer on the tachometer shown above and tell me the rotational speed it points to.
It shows 7400 rpm
